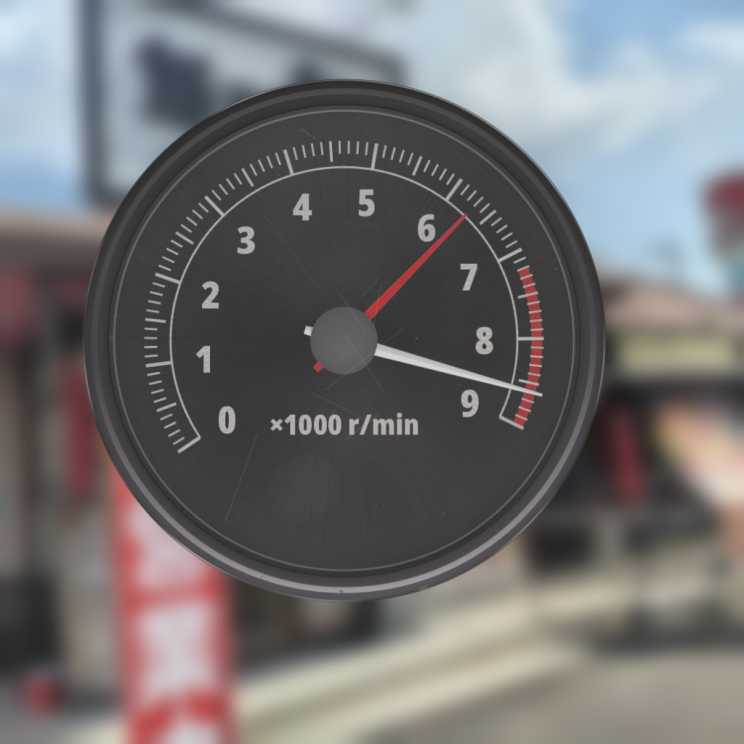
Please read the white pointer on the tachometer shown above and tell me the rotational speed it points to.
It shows 8600 rpm
